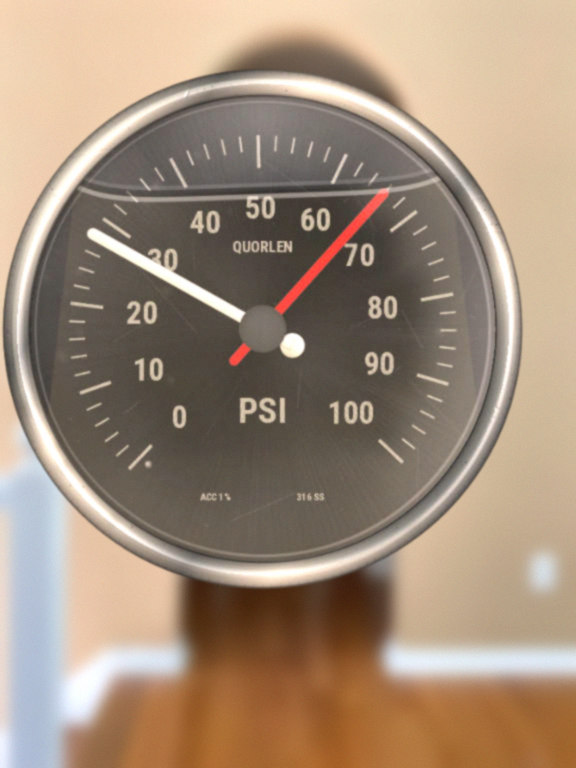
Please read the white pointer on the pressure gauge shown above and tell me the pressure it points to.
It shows 28 psi
